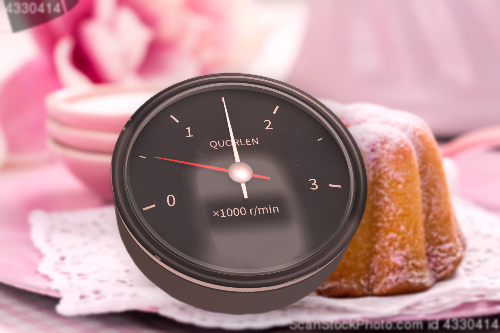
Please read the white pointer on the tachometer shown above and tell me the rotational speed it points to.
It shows 1500 rpm
